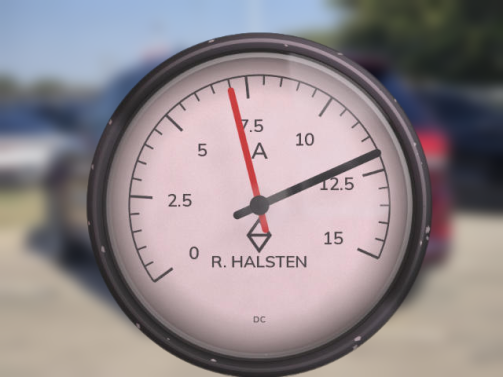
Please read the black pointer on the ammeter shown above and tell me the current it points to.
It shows 12 A
